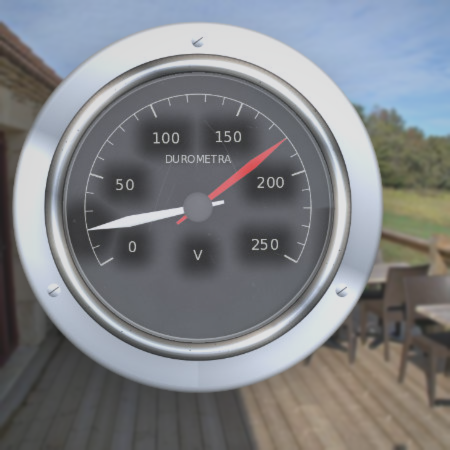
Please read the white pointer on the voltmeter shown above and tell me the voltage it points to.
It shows 20 V
